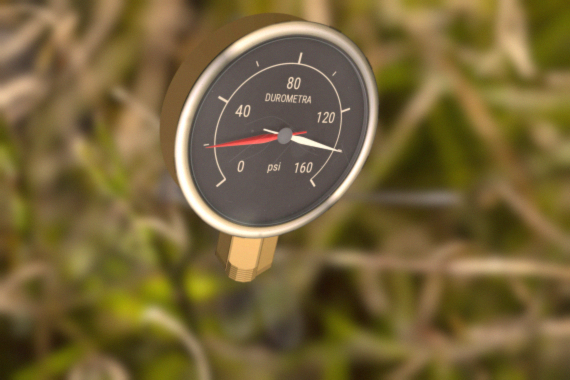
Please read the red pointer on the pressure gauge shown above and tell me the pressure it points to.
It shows 20 psi
